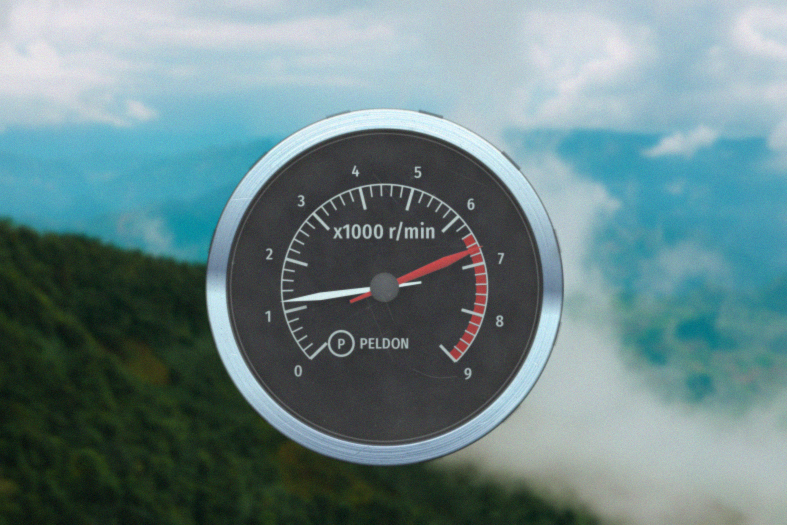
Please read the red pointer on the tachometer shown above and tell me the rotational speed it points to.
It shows 6700 rpm
